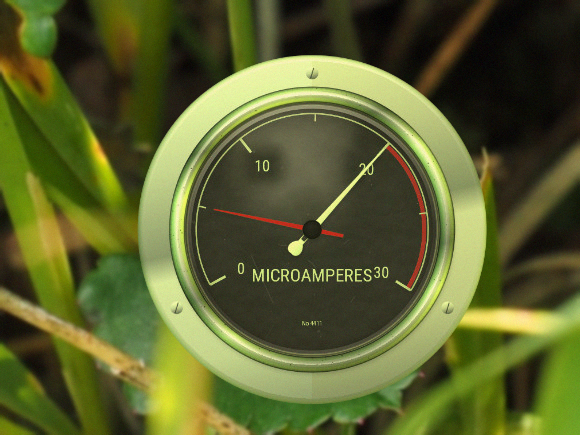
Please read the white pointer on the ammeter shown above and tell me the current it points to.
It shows 20 µA
